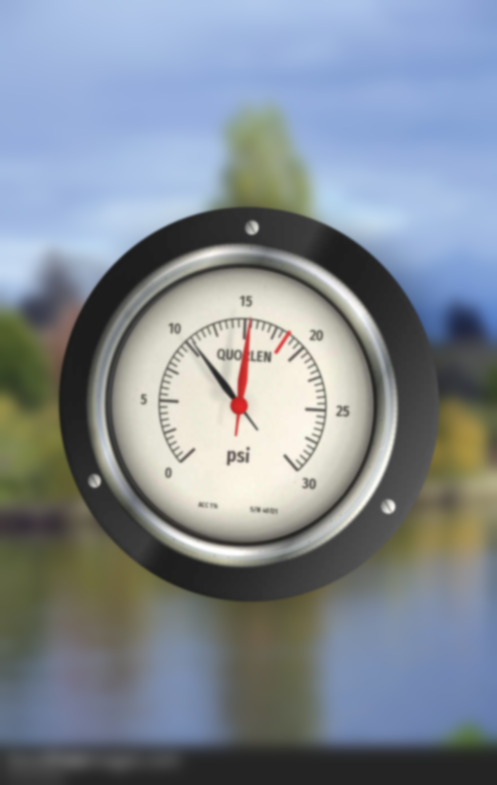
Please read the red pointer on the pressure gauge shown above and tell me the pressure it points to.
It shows 15.5 psi
